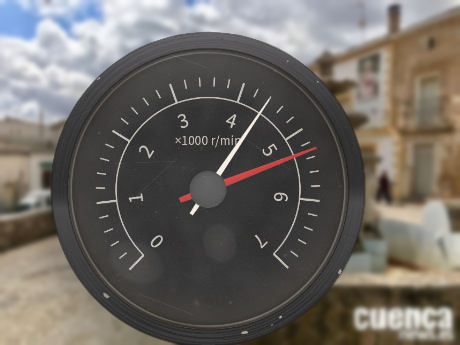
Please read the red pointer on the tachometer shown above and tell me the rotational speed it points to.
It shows 5300 rpm
